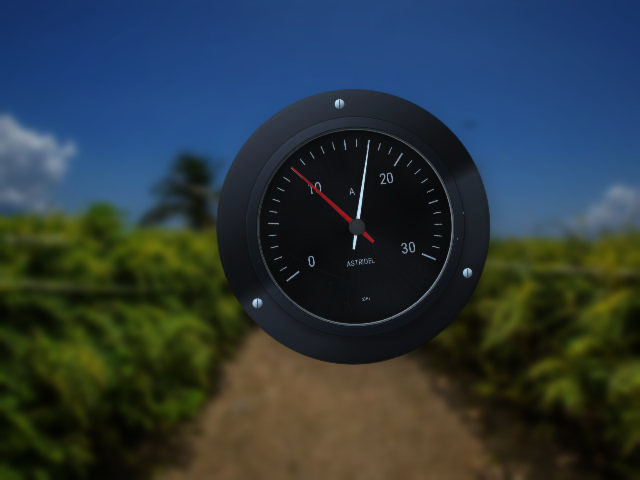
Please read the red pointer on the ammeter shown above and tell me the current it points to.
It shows 10 A
